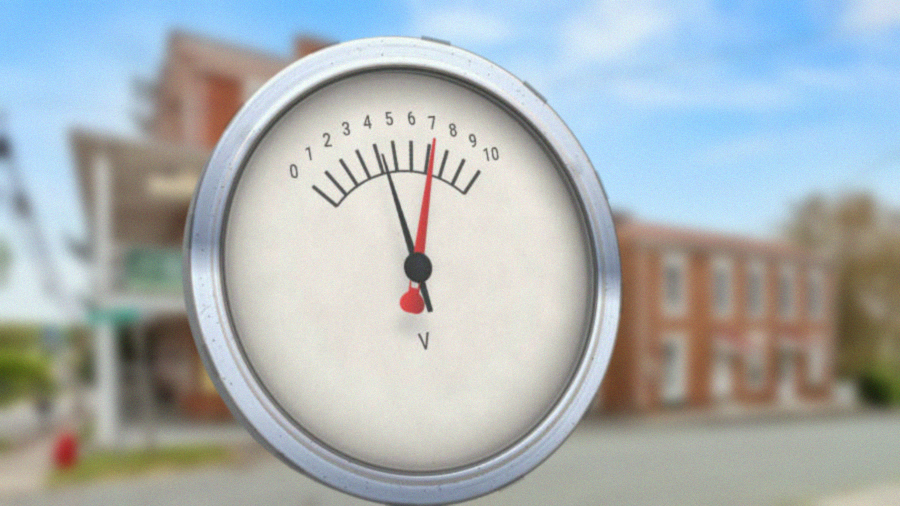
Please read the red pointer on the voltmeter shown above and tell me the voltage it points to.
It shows 7 V
